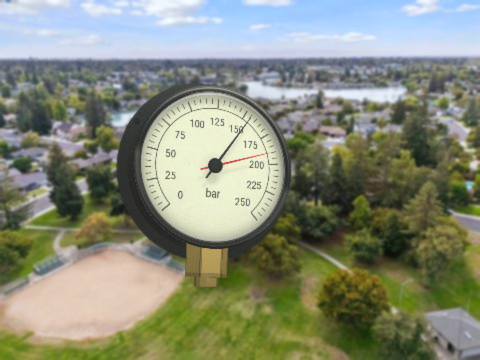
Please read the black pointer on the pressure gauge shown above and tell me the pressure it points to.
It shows 155 bar
